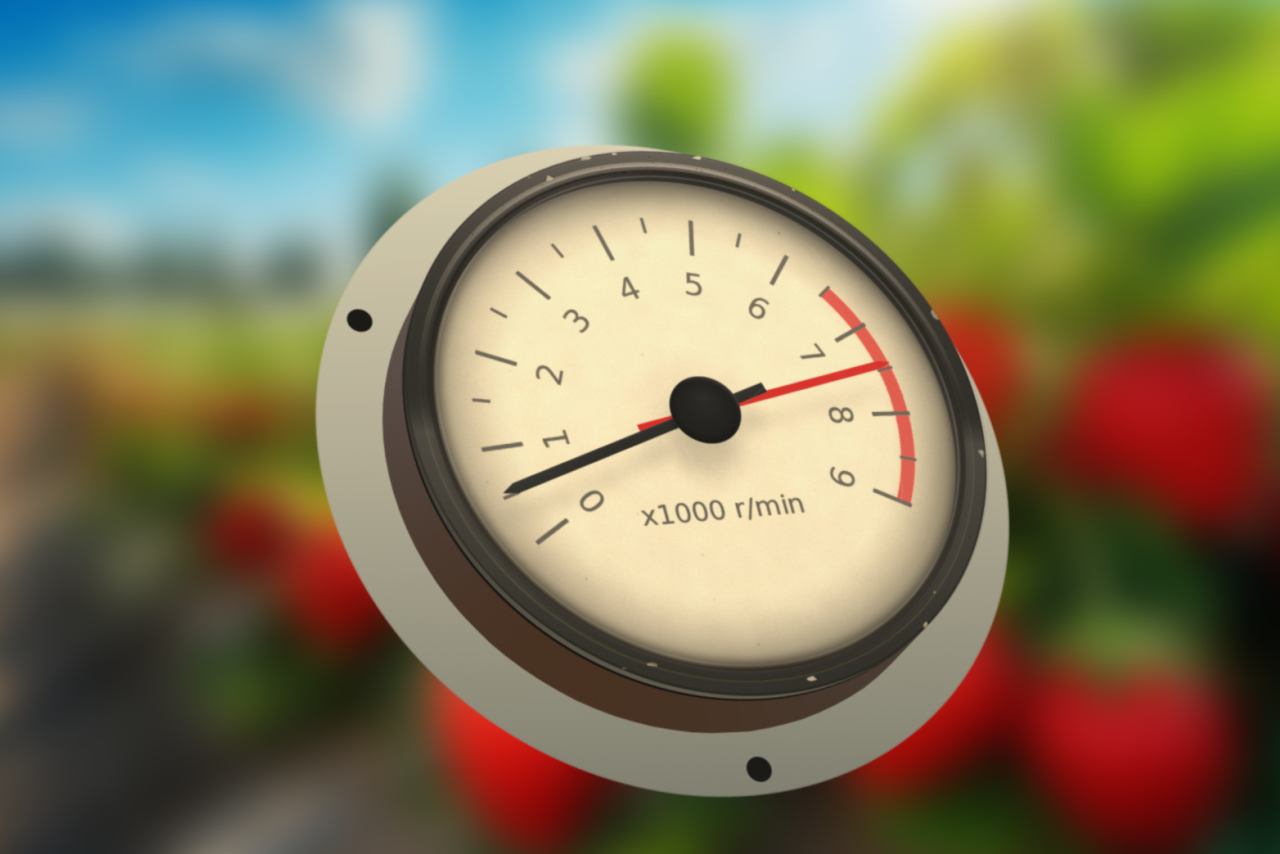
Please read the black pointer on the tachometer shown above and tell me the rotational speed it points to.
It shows 500 rpm
